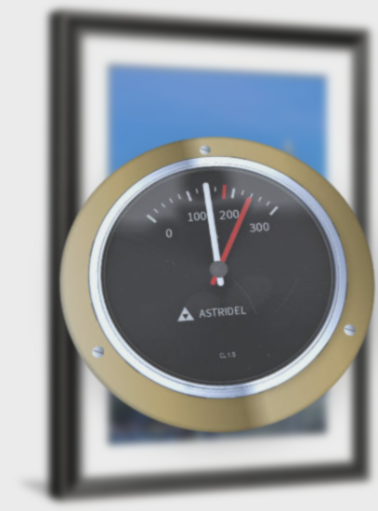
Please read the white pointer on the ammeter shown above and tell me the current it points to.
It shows 140 A
